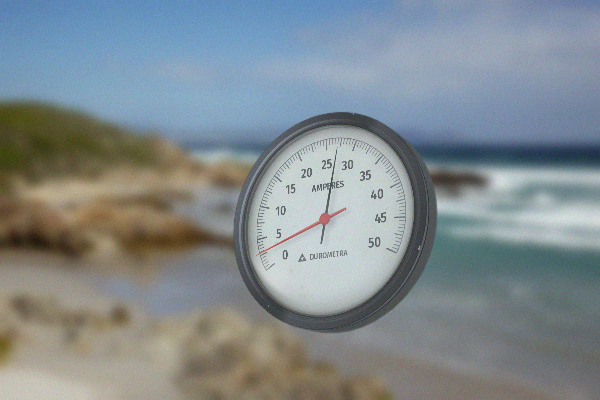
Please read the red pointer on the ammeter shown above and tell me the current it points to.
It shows 2.5 A
